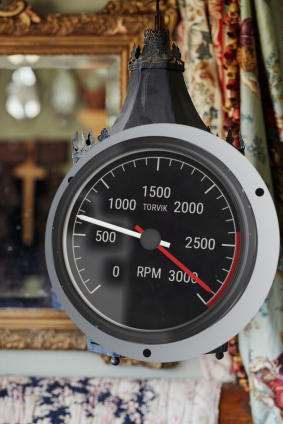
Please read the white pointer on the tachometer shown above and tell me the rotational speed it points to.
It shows 650 rpm
